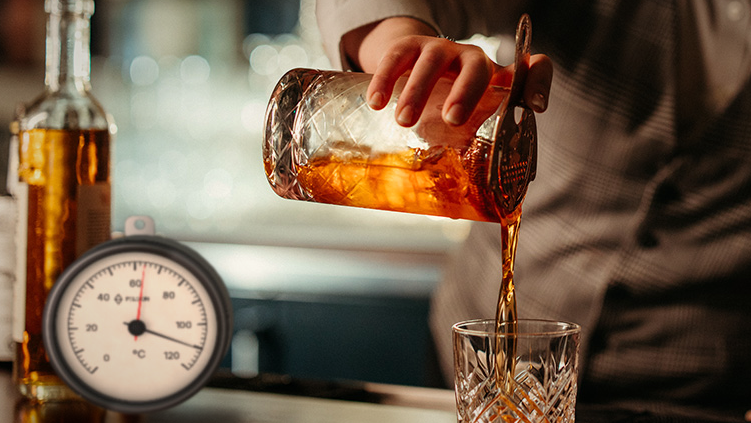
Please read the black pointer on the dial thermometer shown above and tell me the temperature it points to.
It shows 110 °C
